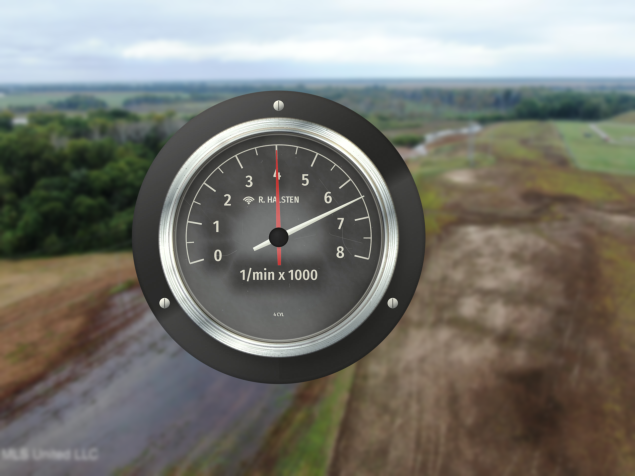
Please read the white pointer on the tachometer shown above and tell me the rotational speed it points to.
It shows 6500 rpm
